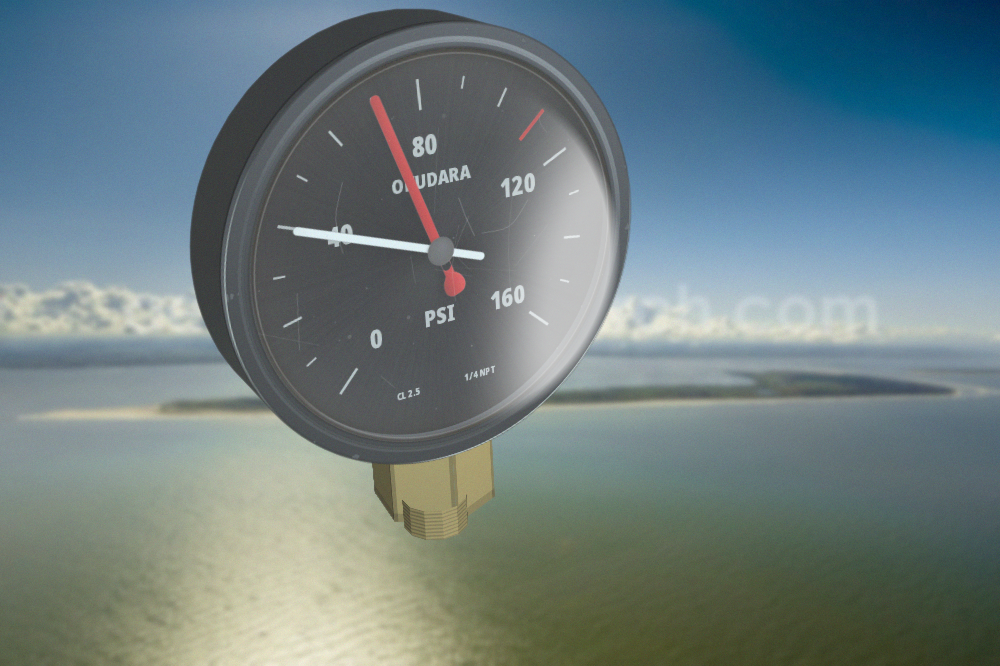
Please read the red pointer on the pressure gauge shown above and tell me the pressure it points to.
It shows 70 psi
